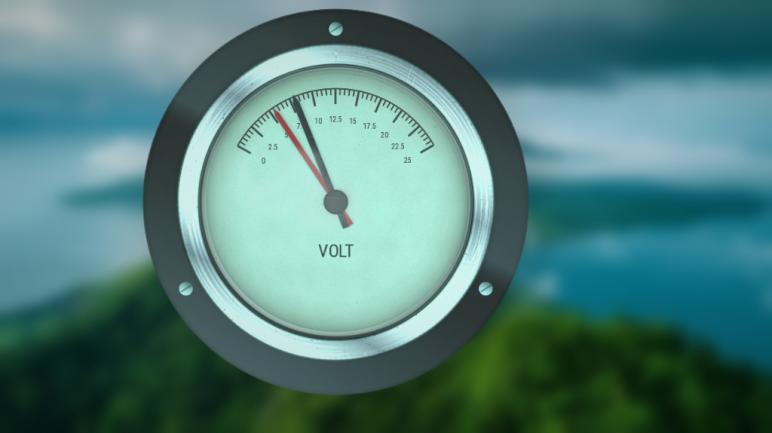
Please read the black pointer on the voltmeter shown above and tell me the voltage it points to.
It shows 8 V
